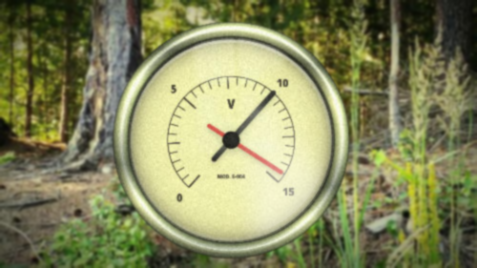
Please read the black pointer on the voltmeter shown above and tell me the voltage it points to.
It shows 10 V
